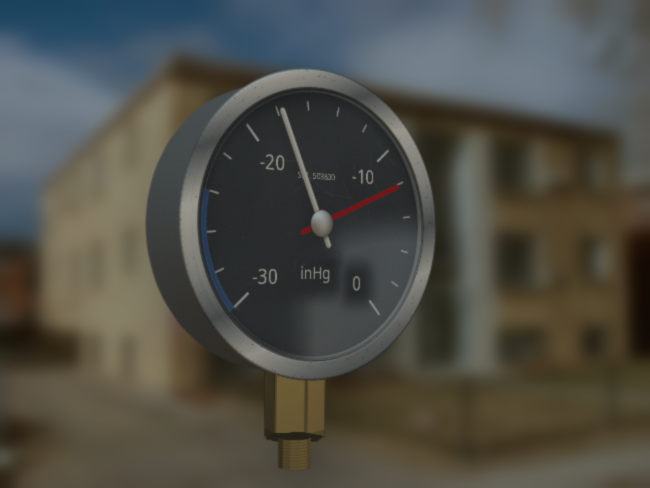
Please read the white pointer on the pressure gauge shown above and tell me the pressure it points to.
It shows -18 inHg
